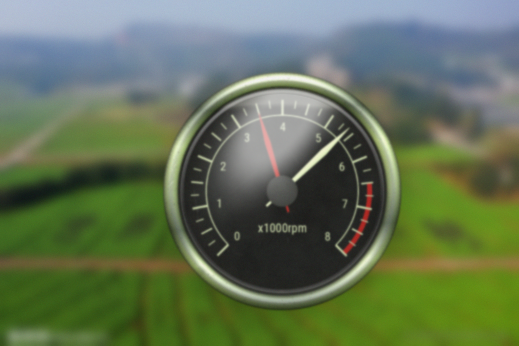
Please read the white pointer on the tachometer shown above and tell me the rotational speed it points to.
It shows 5375 rpm
